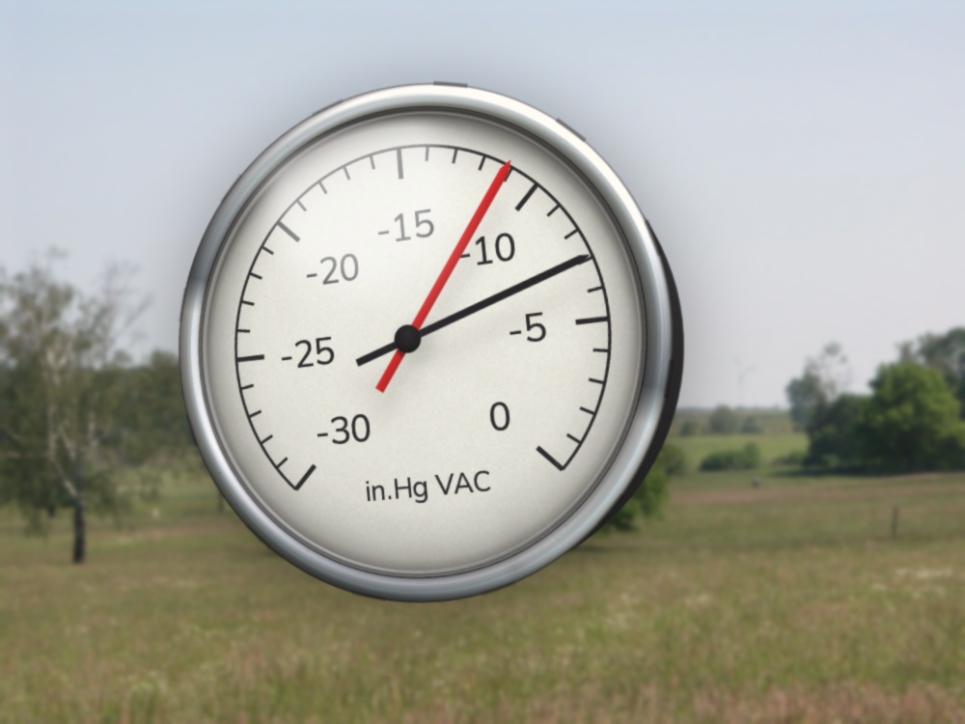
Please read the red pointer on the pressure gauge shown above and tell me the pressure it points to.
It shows -11 inHg
